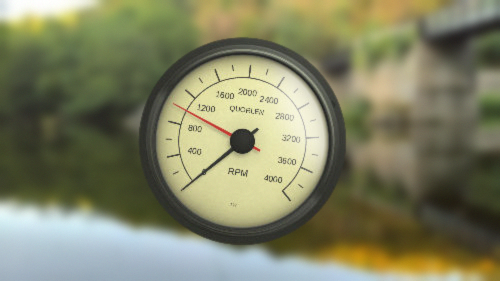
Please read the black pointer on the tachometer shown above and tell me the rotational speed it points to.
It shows 0 rpm
